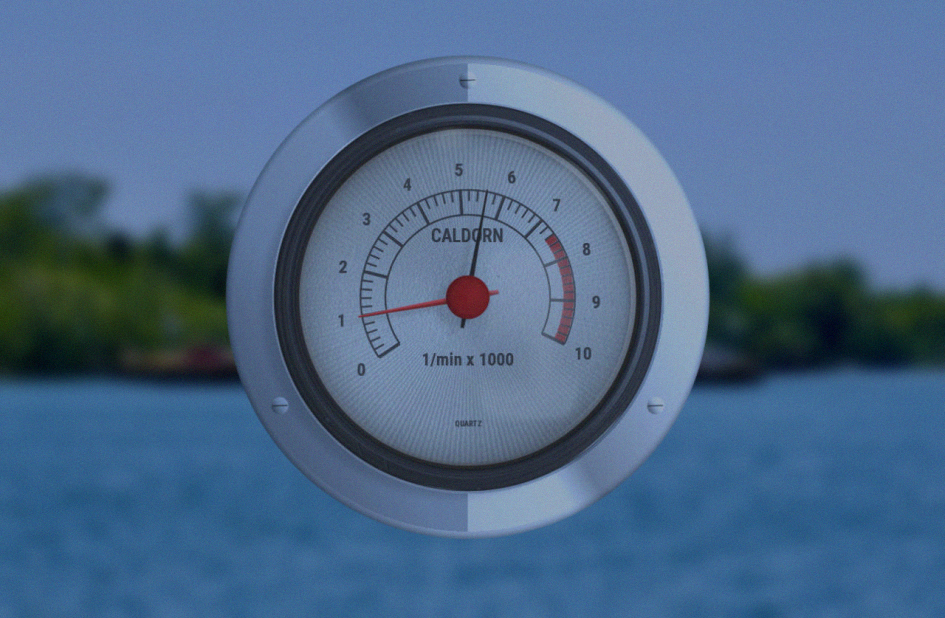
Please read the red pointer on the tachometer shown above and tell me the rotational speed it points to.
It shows 1000 rpm
